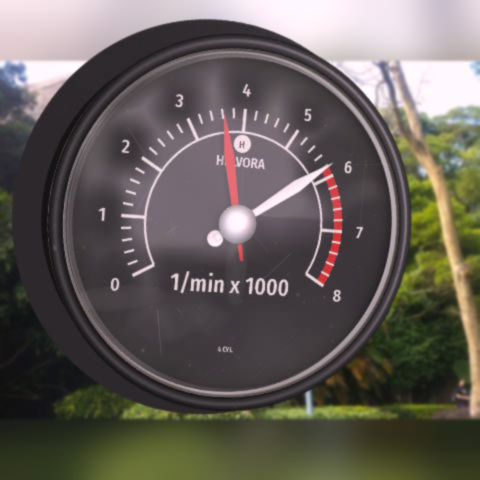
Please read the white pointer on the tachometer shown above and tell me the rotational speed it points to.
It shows 5800 rpm
